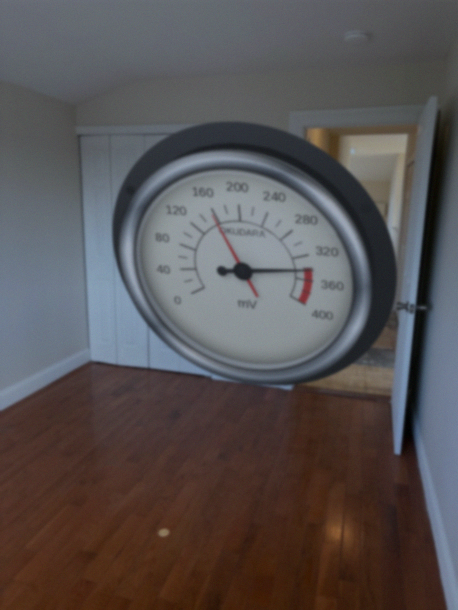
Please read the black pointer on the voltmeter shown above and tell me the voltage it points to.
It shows 340 mV
